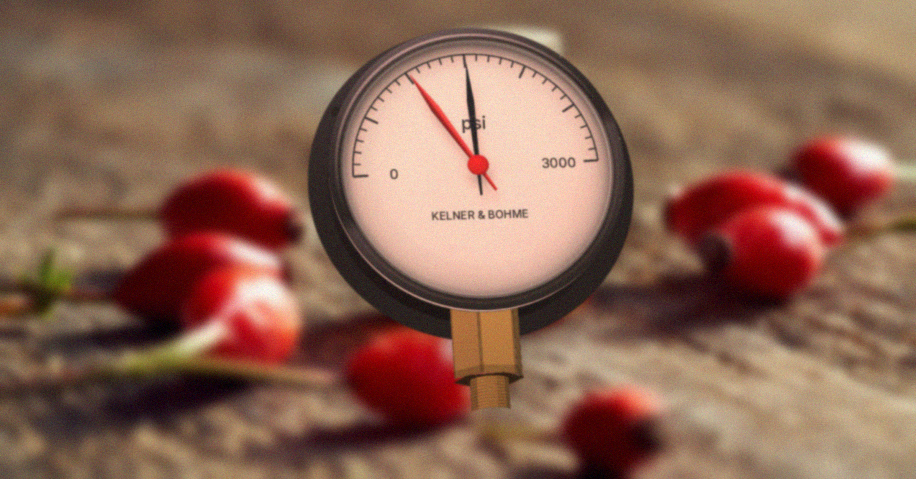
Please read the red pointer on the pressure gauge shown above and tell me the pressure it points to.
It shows 1000 psi
